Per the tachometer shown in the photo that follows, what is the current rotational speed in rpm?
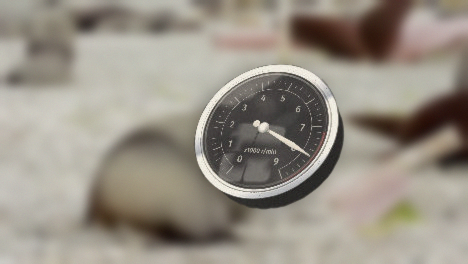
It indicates 8000 rpm
